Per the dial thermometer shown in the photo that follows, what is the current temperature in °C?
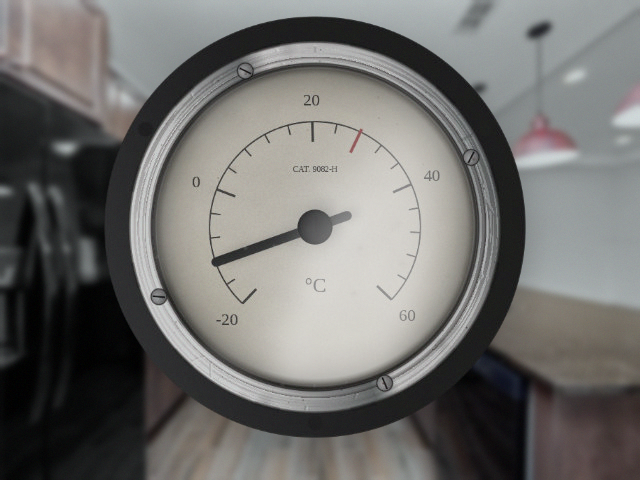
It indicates -12 °C
